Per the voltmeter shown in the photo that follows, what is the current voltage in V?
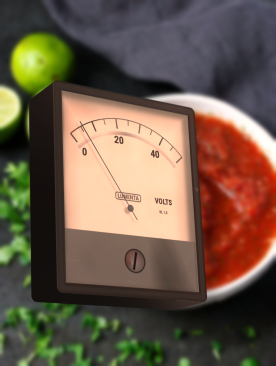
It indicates 5 V
